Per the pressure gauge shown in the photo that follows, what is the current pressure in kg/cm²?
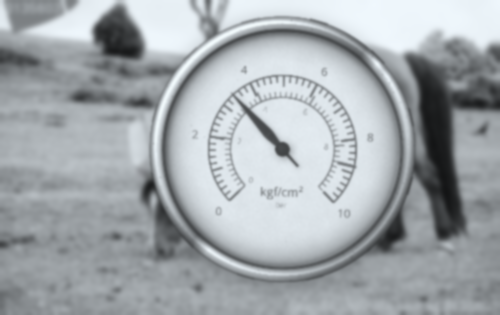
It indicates 3.4 kg/cm²
